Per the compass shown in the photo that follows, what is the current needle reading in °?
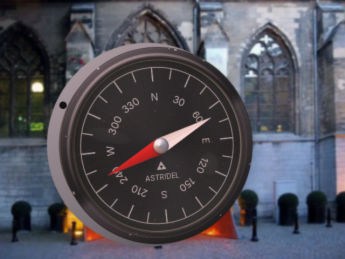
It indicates 247.5 °
